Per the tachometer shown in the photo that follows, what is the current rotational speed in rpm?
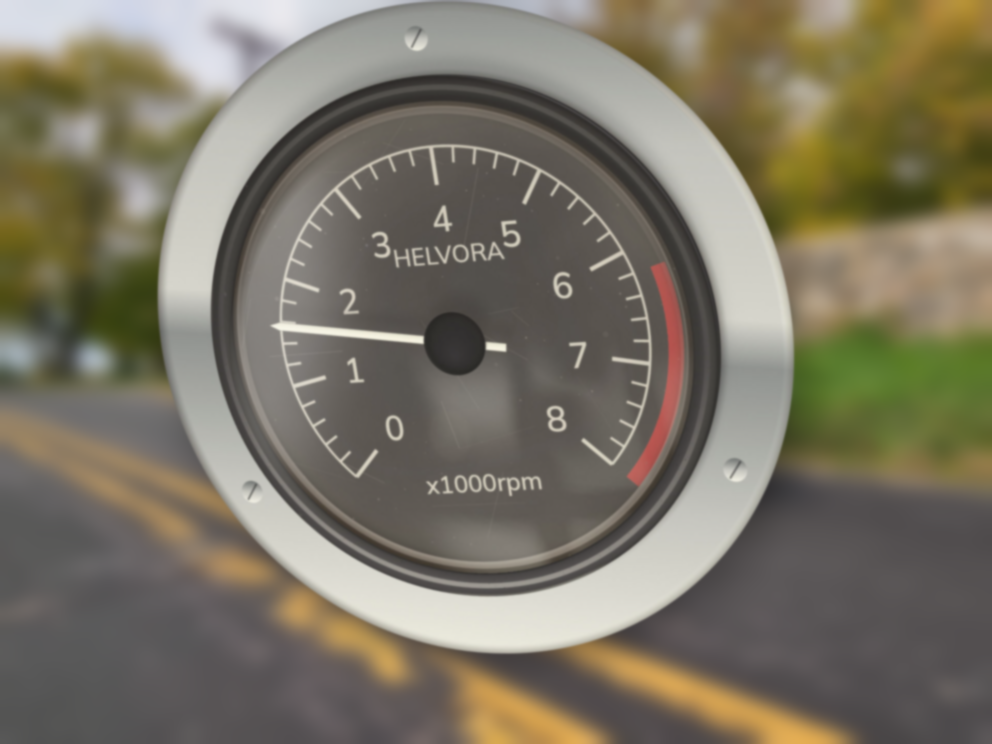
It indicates 1600 rpm
